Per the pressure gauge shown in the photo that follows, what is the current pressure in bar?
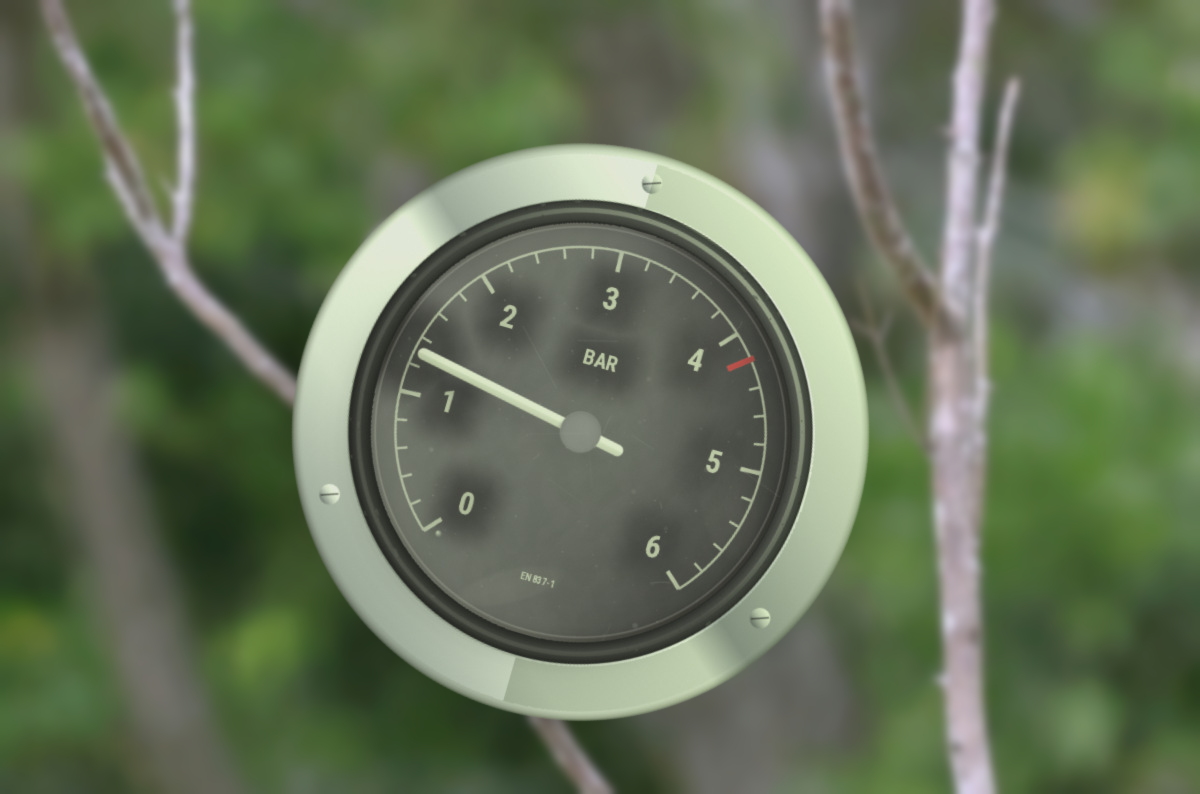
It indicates 1.3 bar
